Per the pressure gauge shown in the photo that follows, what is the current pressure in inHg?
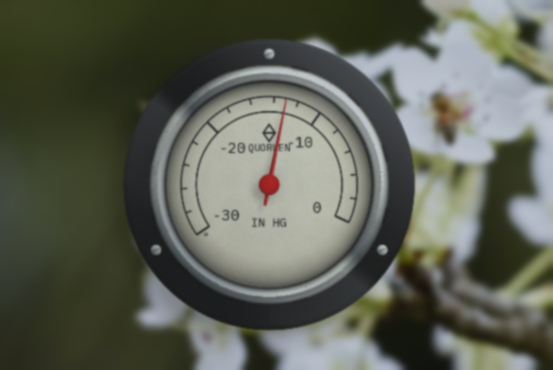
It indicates -13 inHg
